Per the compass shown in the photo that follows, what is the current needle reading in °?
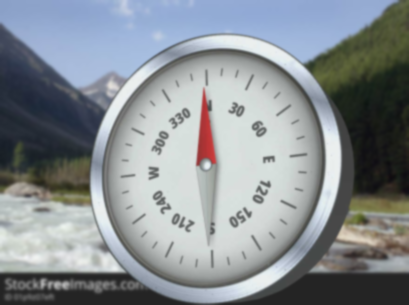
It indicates 0 °
